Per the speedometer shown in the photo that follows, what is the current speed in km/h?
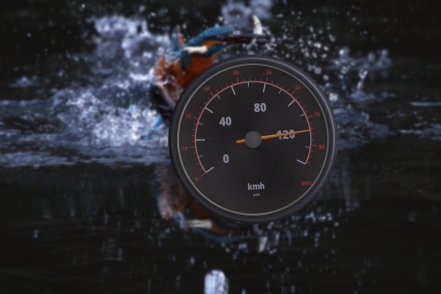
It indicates 120 km/h
